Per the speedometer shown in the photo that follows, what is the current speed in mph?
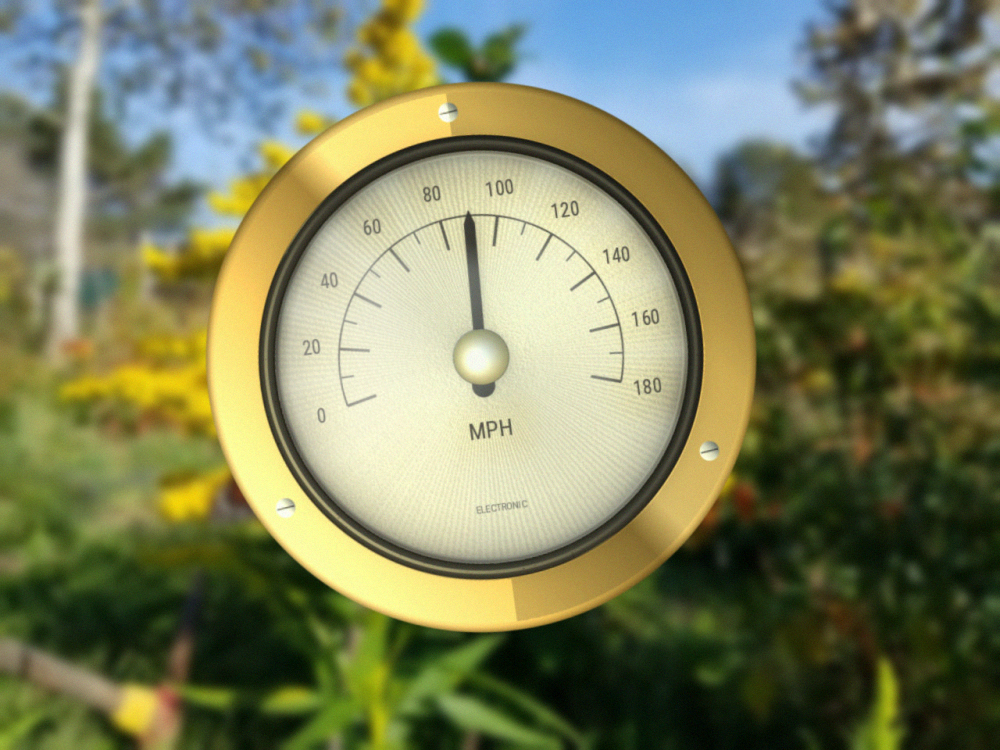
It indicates 90 mph
